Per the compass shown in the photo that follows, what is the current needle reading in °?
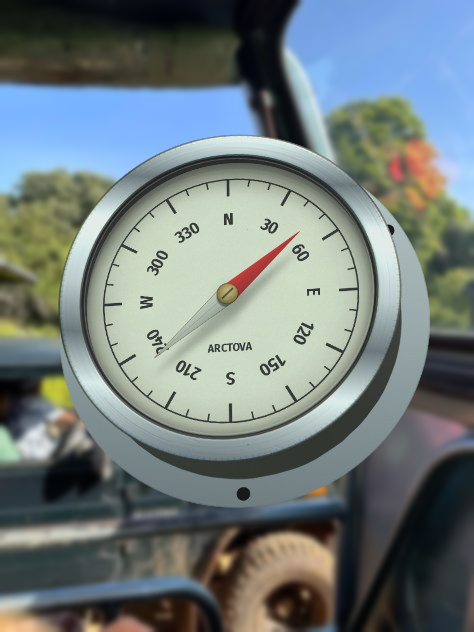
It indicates 50 °
